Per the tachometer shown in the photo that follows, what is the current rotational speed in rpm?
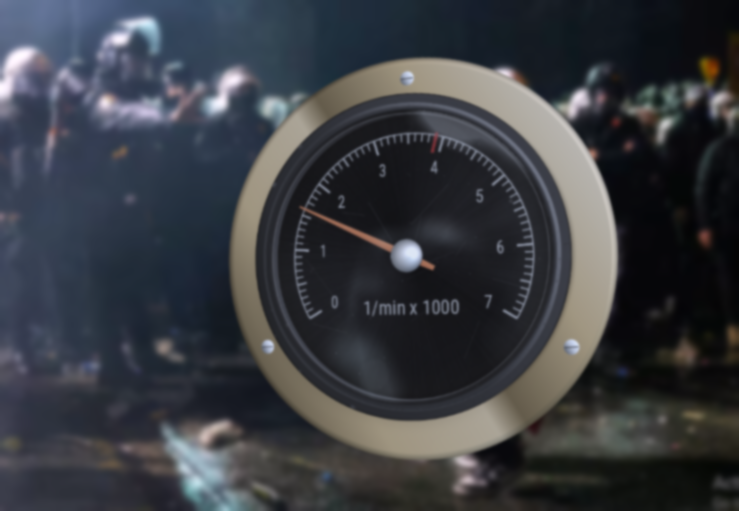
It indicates 1600 rpm
